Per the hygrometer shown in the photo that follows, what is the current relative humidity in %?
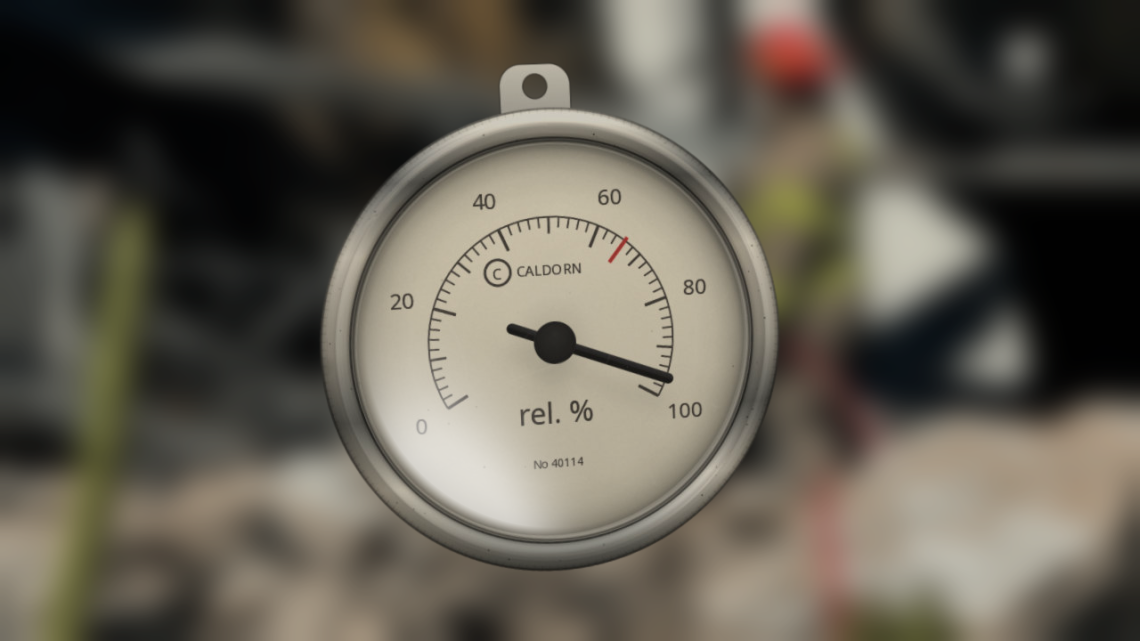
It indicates 96 %
